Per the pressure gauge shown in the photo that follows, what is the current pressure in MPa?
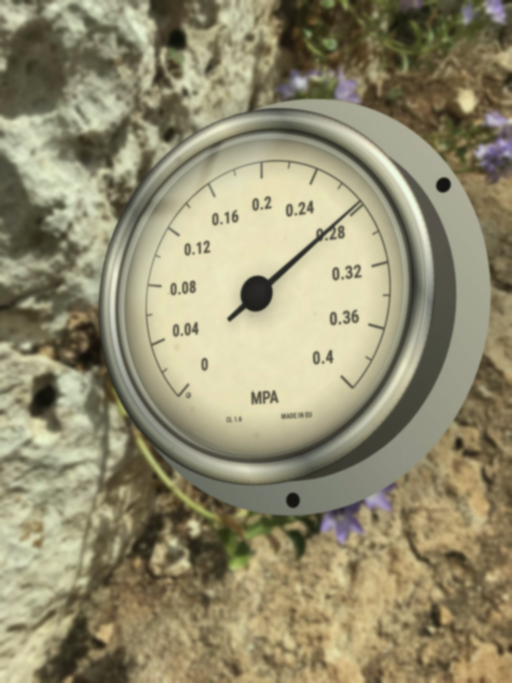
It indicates 0.28 MPa
